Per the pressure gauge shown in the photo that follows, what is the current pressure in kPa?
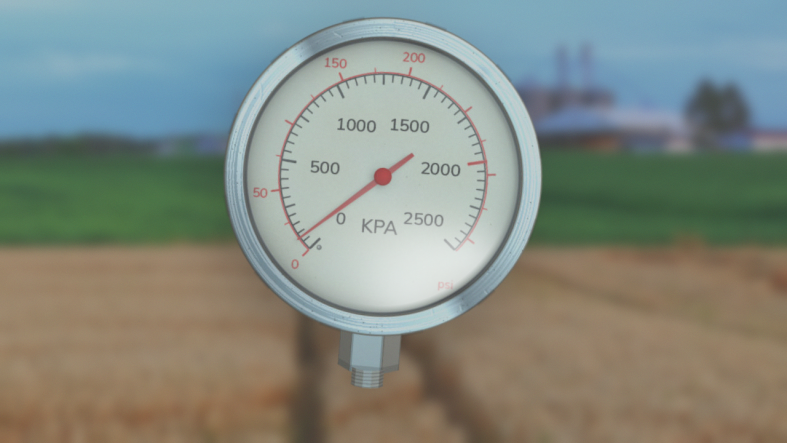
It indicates 75 kPa
